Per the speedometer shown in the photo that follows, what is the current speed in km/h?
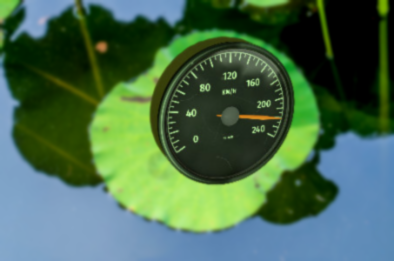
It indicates 220 km/h
